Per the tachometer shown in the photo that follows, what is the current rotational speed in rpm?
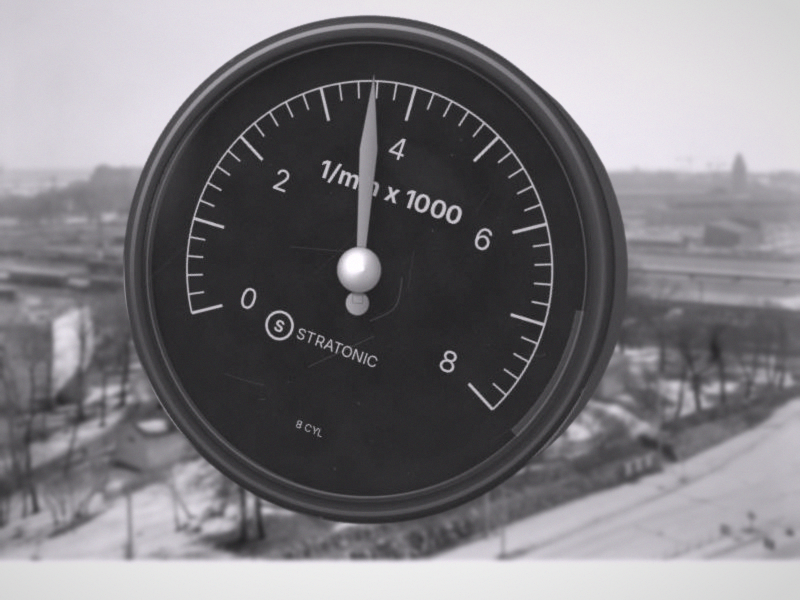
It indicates 3600 rpm
